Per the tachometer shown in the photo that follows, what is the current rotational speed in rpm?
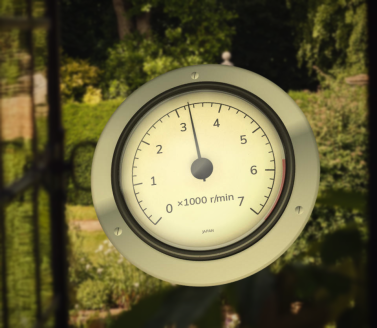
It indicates 3300 rpm
